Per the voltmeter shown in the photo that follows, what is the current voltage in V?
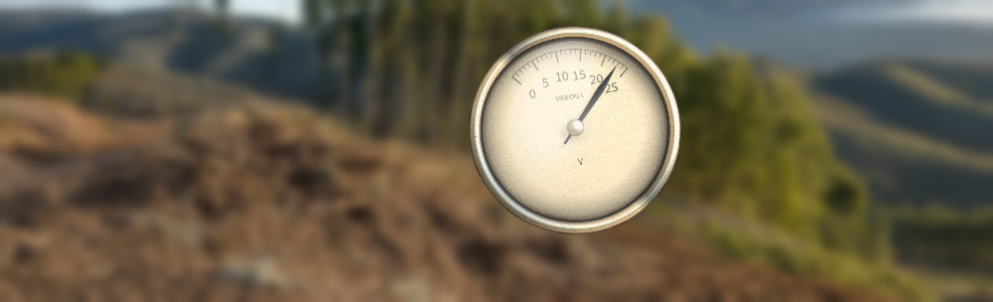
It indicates 23 V
